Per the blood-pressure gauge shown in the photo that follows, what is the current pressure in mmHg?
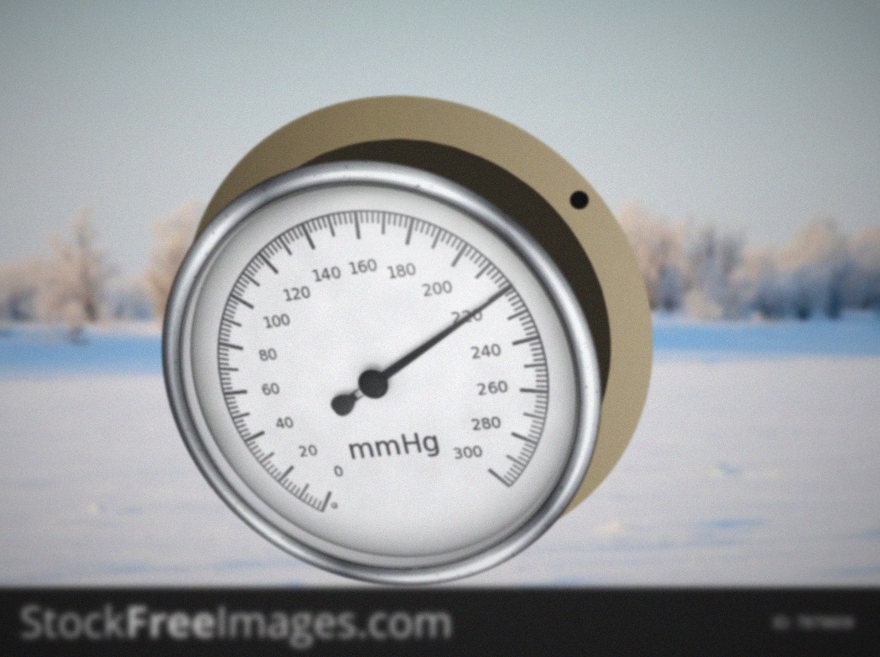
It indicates 220 mmHg
